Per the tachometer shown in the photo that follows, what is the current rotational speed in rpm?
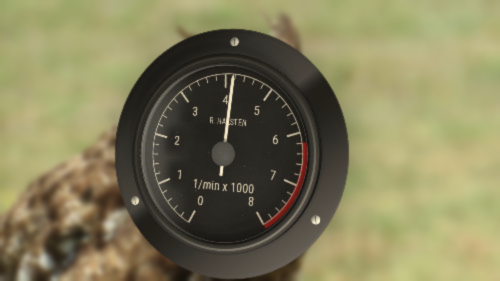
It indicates 4200 rpm
